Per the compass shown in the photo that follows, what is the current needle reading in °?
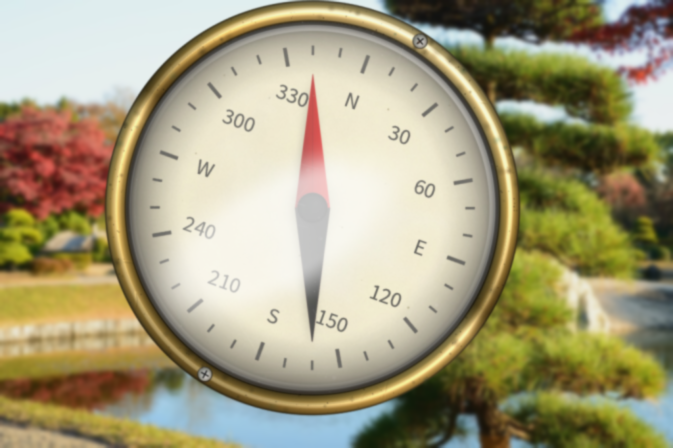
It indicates 340 °
